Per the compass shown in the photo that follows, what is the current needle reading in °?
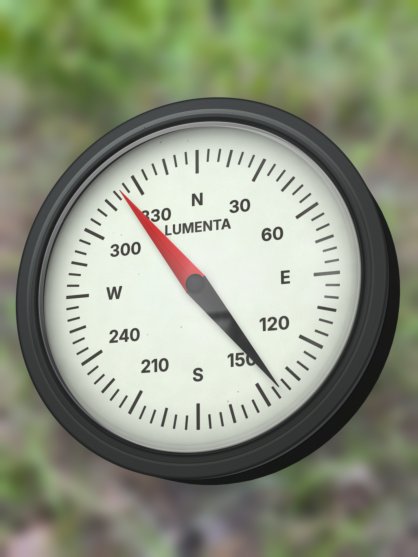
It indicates 322.5 °
